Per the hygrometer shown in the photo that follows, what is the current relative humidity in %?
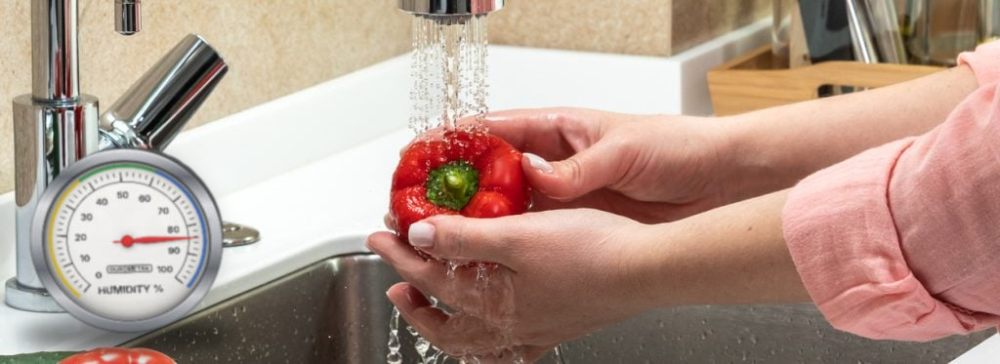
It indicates 84 %
